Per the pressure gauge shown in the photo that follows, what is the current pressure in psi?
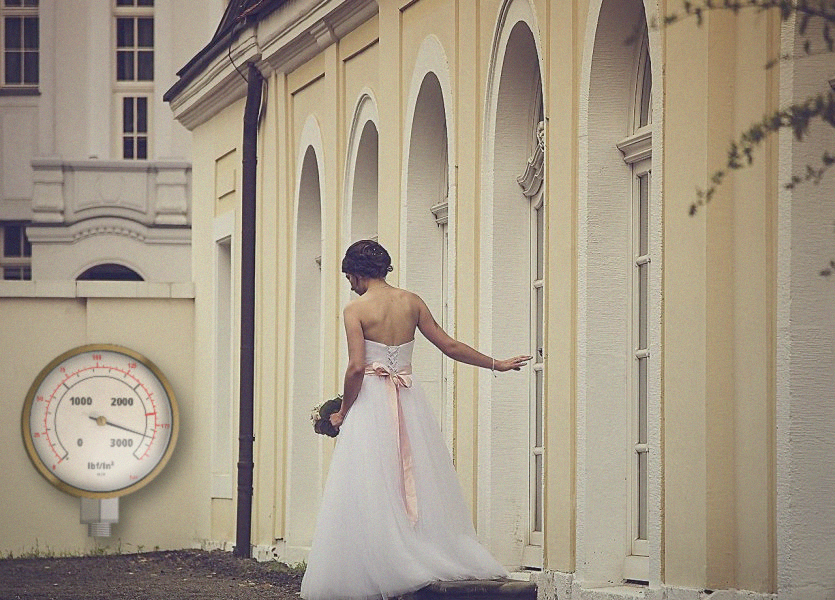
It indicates 2700 psi
